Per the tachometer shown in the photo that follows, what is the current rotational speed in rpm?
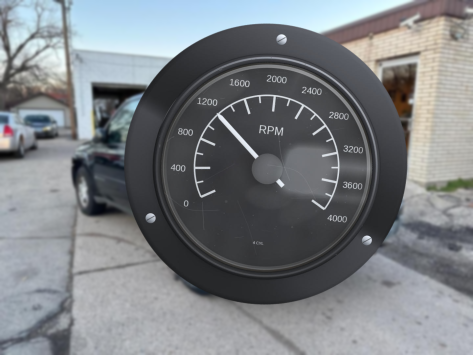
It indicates 1200 rpm
